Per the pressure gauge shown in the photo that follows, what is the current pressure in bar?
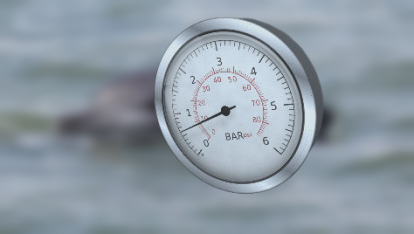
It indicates 0.6 bar
